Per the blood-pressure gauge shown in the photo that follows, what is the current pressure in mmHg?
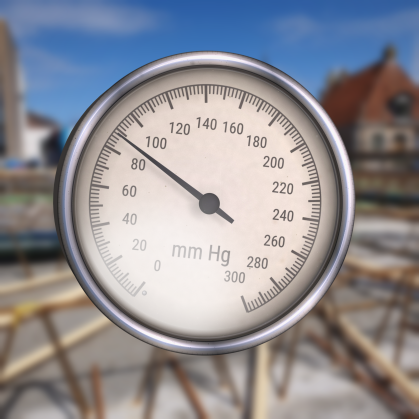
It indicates 88 mmHg
